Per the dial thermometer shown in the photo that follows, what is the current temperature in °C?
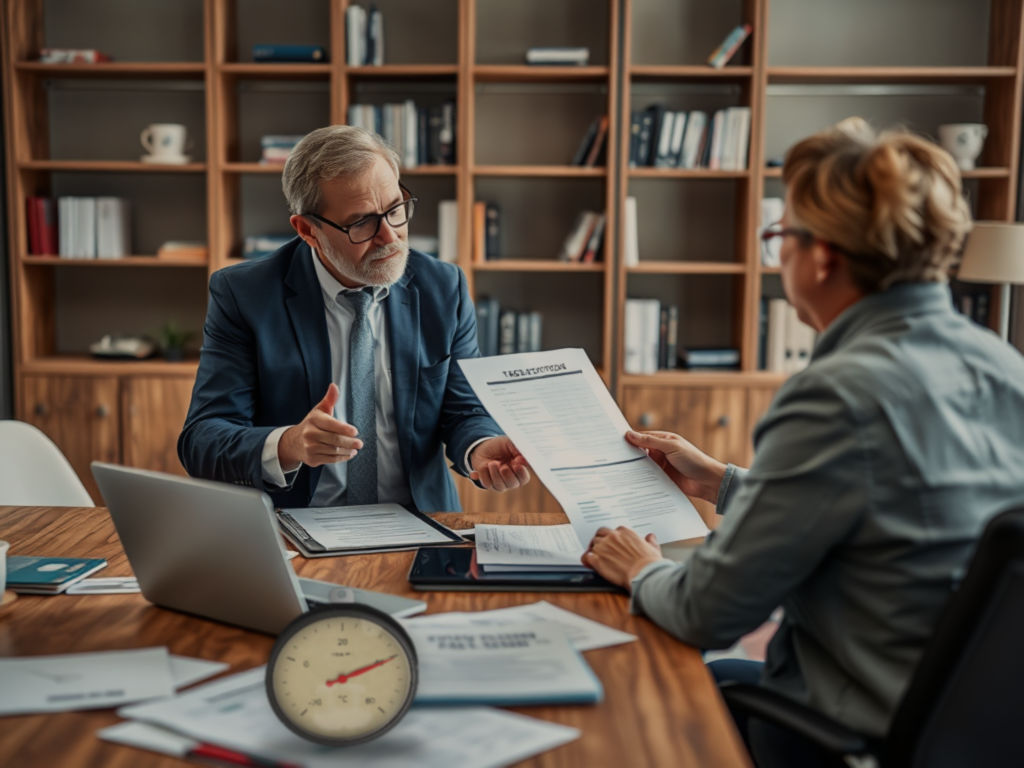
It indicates 40 °C
